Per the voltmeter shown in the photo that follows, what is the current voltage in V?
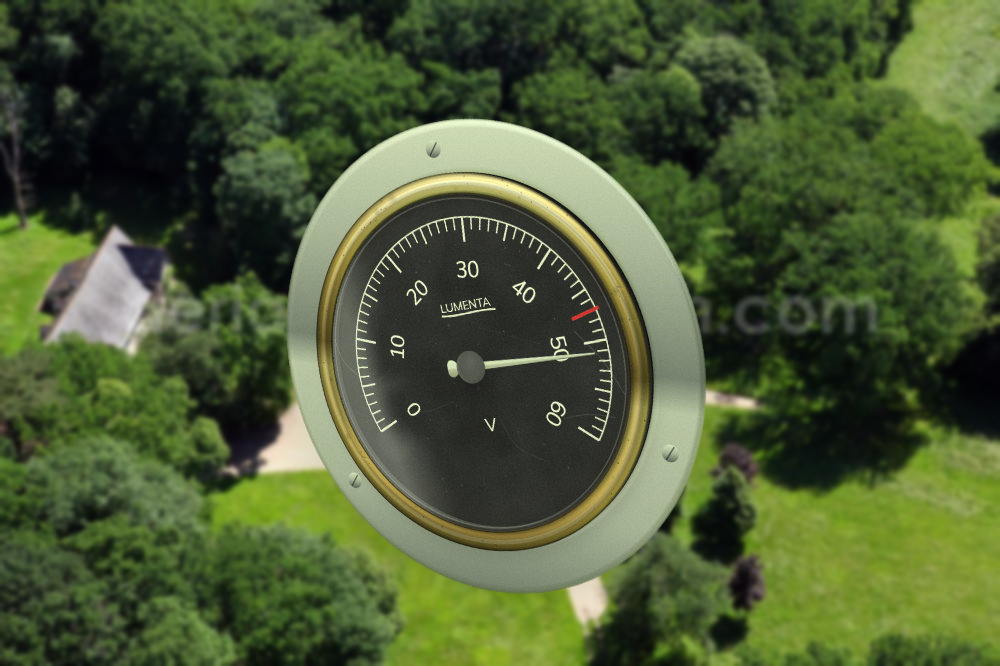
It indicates 51 V
